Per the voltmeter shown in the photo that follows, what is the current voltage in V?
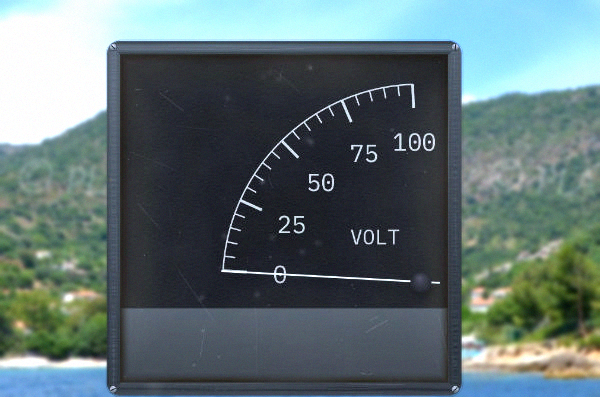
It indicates 0 V
